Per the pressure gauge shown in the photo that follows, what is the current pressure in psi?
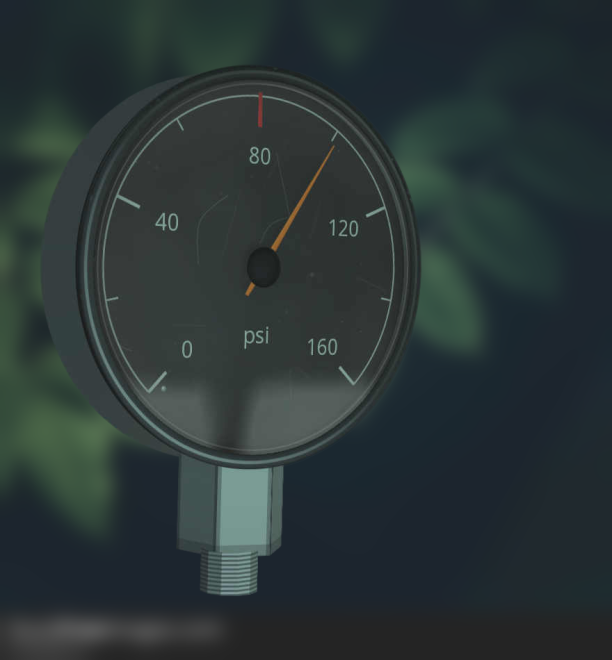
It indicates 100 psi
